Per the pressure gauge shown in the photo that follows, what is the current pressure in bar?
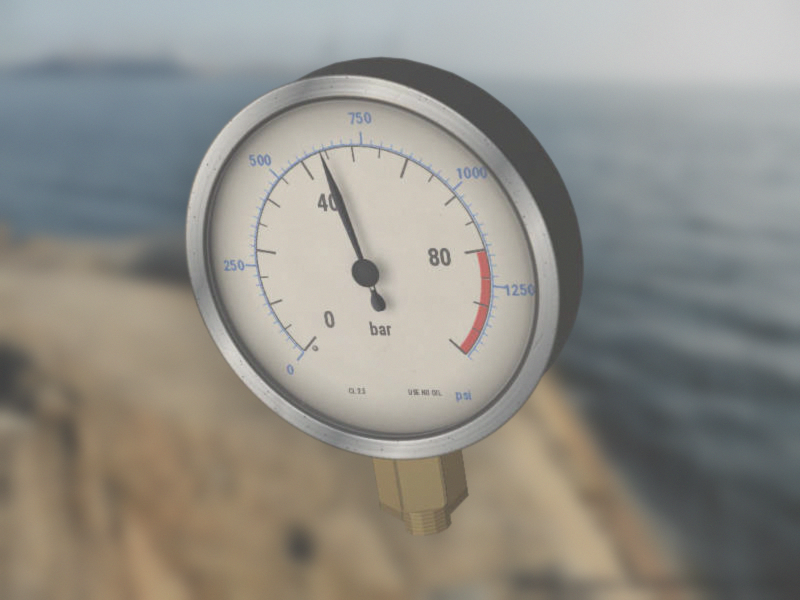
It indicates 45 bar
